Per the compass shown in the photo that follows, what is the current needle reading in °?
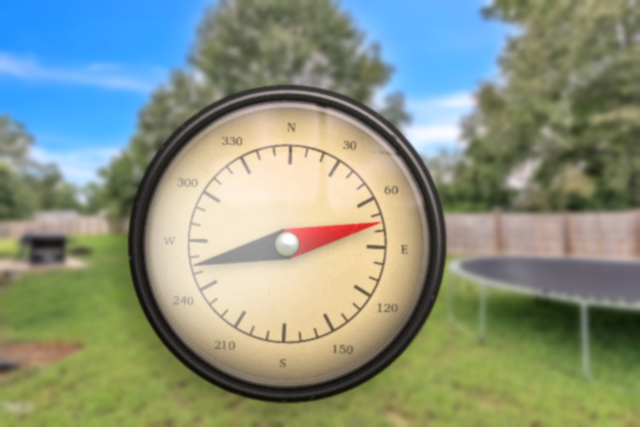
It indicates 75 °
